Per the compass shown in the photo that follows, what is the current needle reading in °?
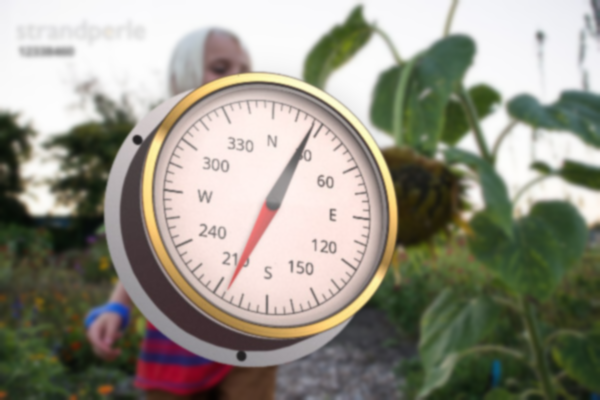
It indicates 205 °
